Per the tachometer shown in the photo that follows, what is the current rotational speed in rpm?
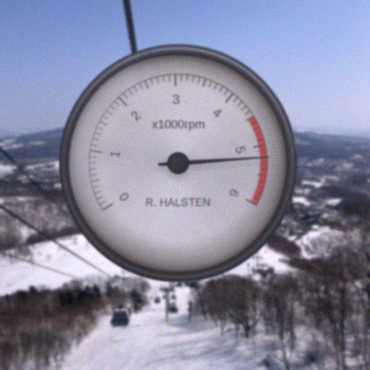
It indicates 5200 rpm
